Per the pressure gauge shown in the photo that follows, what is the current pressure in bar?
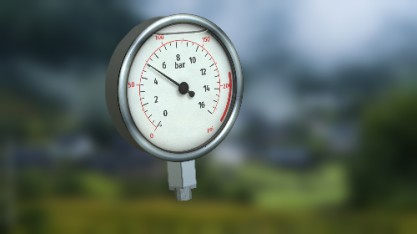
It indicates 5 bar
